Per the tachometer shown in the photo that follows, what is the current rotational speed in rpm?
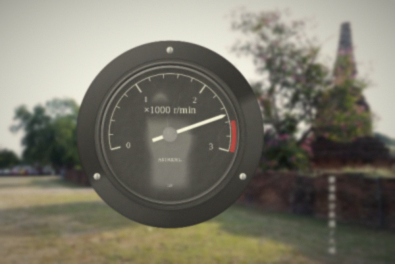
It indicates 2500 rpm
